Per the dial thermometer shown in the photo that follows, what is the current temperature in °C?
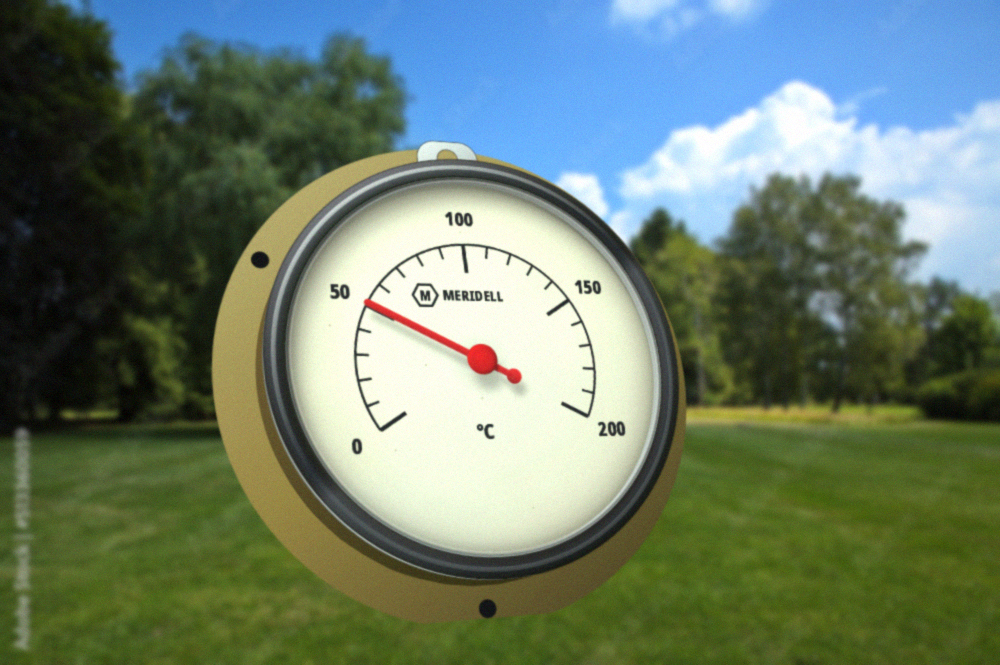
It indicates 50 °C
